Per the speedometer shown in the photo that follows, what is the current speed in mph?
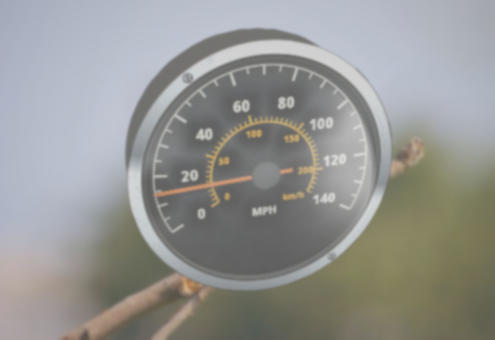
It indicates 15 mph
